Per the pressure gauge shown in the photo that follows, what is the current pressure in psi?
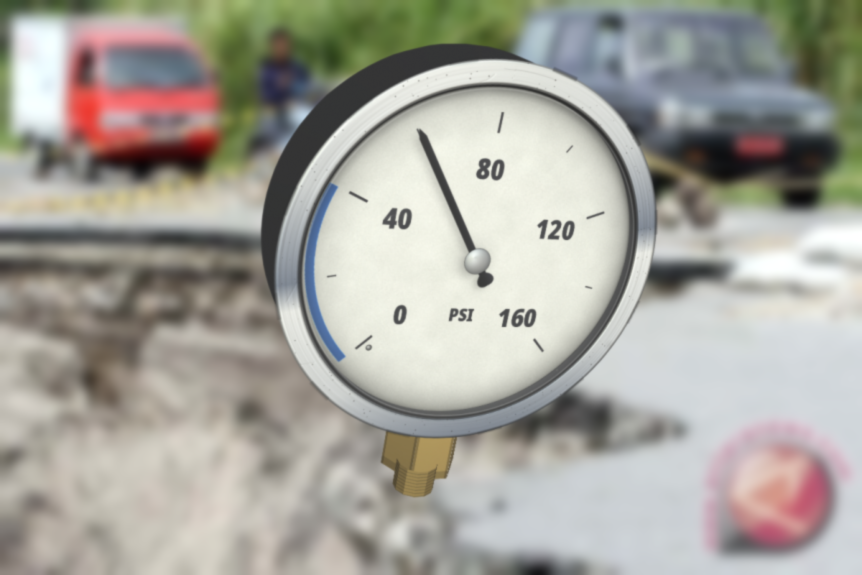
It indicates 60 psi
